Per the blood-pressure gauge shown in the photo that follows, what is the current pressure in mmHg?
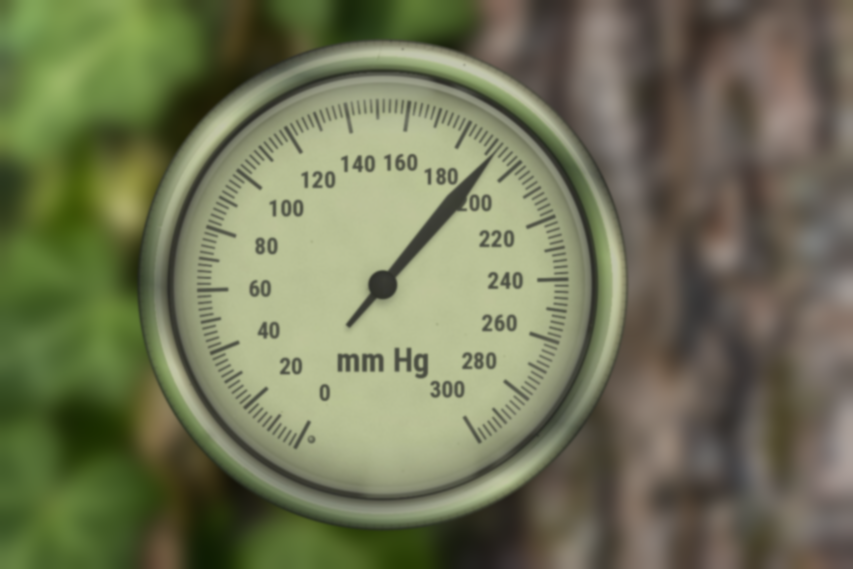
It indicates 192 mmHg
